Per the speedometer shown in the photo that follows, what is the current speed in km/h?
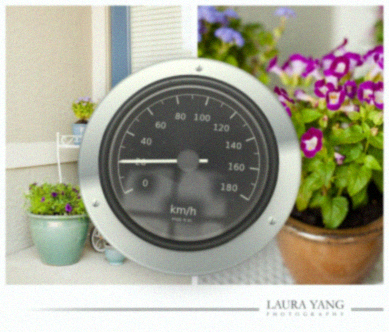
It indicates 20 km/h
